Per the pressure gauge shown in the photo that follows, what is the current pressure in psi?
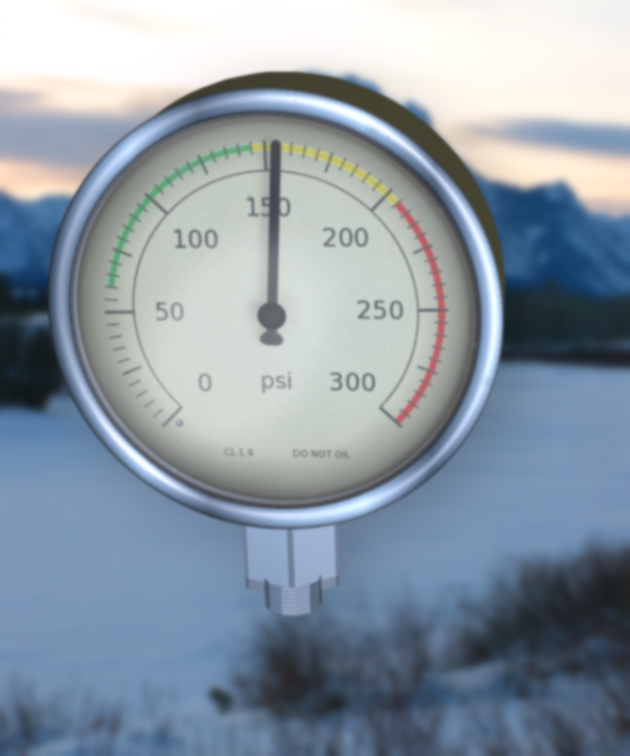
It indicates 155 psi
